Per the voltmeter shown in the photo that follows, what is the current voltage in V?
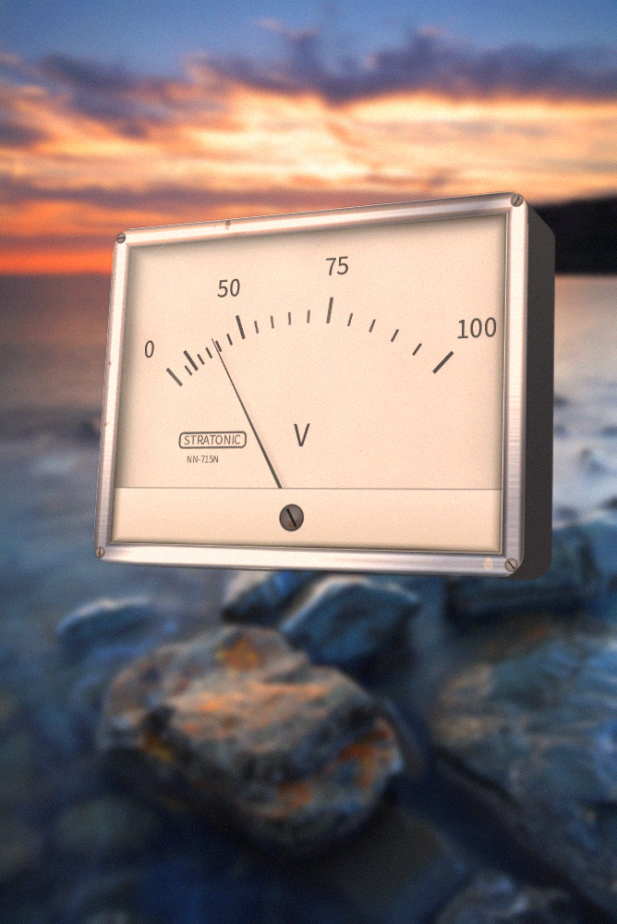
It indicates 40 V
